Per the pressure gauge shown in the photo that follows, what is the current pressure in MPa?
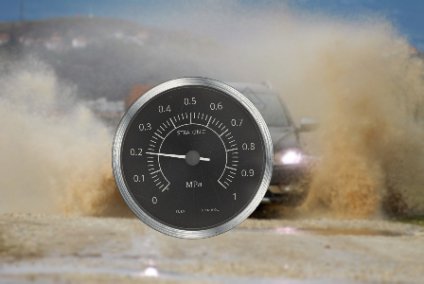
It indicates 0.2 MPa
